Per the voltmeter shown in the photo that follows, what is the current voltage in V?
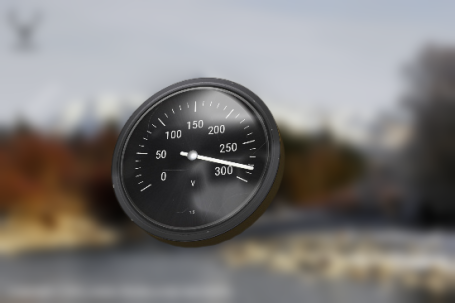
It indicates 285 V
